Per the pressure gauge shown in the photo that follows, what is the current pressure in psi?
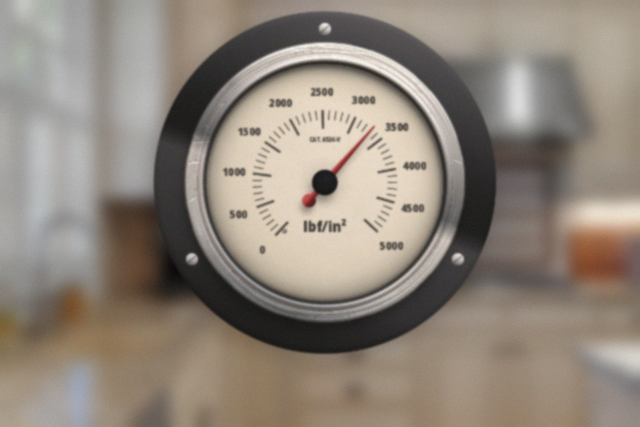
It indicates 3300 psi
